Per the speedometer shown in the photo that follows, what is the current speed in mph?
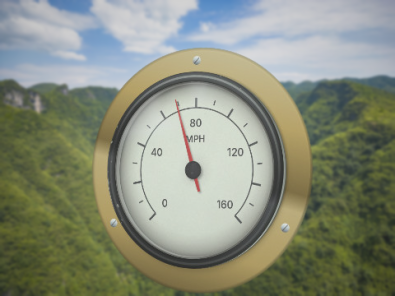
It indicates 70 mph
